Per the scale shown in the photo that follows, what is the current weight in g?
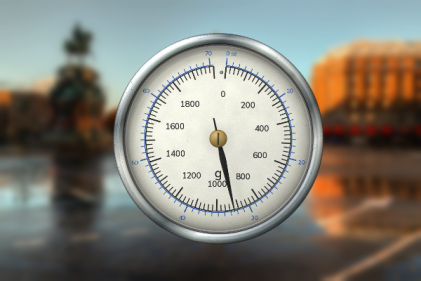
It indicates 920 g
